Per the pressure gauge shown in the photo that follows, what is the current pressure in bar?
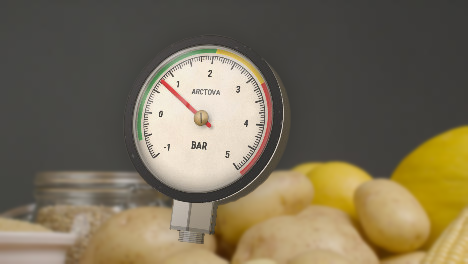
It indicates 0.75 bar
